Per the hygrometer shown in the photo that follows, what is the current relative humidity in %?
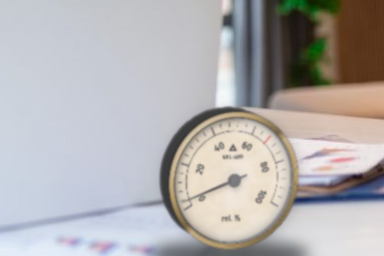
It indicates 4 %
